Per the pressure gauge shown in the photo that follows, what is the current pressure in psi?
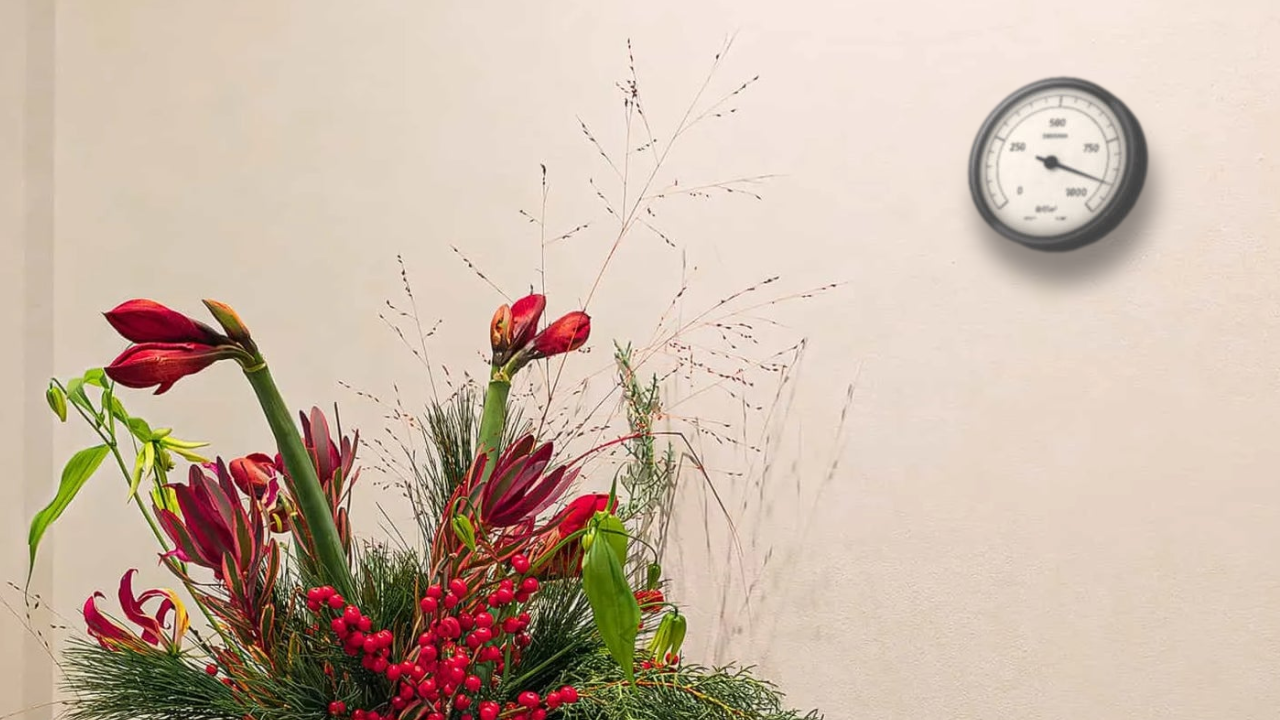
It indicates 900 psi
